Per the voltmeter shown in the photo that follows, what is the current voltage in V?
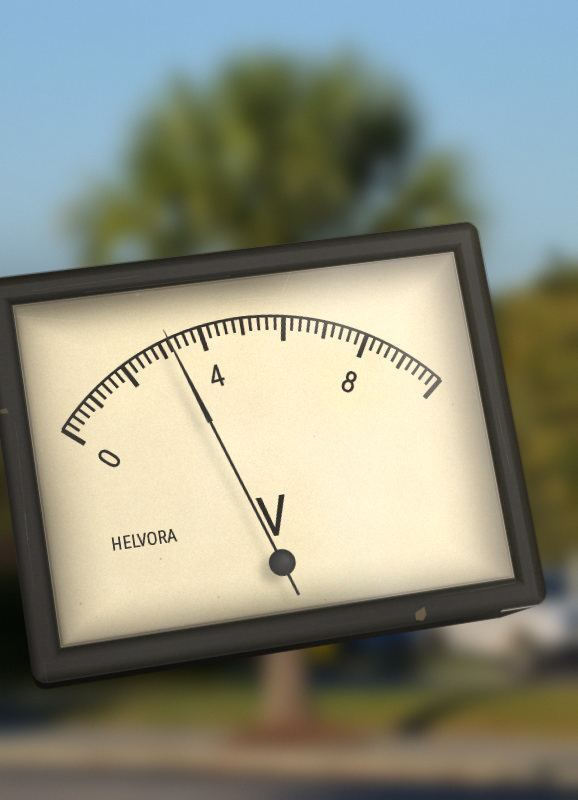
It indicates 3.2 V
